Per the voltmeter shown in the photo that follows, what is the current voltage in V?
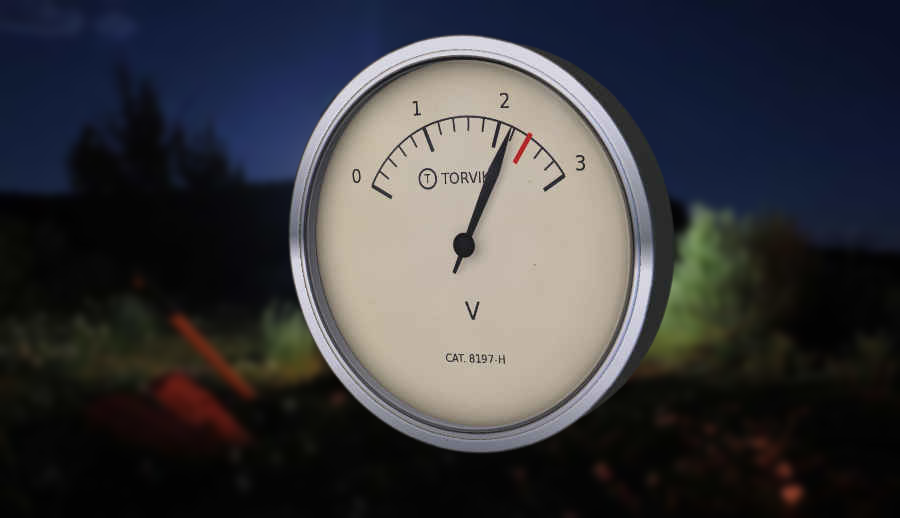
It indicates 2.2 V
